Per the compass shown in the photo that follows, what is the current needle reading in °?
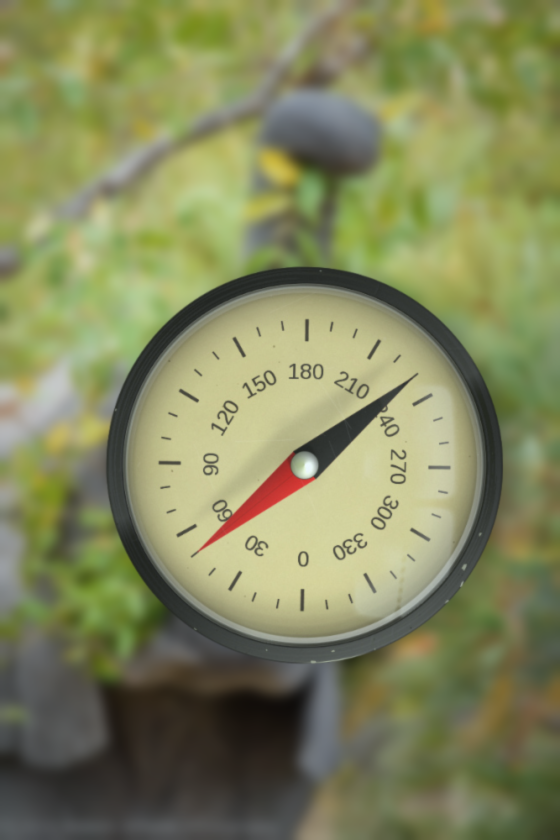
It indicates 50 °
